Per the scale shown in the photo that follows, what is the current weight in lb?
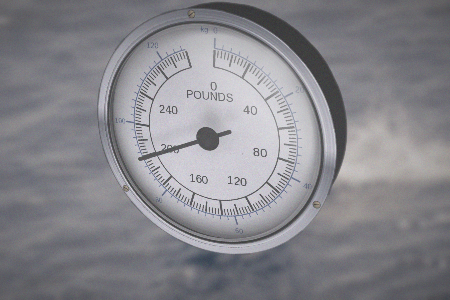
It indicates 200 lb
